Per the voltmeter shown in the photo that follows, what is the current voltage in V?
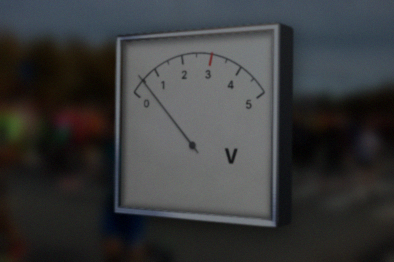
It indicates 0.5 V
